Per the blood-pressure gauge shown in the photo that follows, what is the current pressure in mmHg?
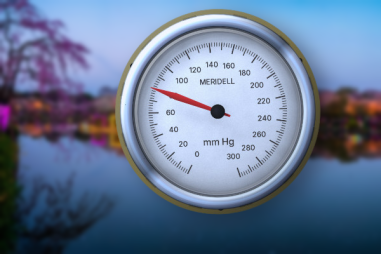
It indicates 80 mmHg
